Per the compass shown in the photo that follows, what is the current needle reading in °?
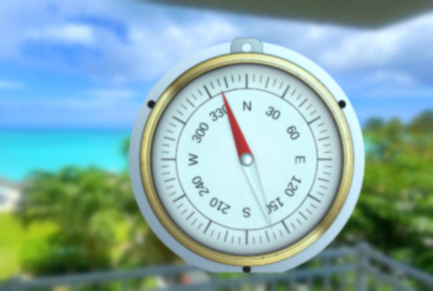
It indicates 340 °
